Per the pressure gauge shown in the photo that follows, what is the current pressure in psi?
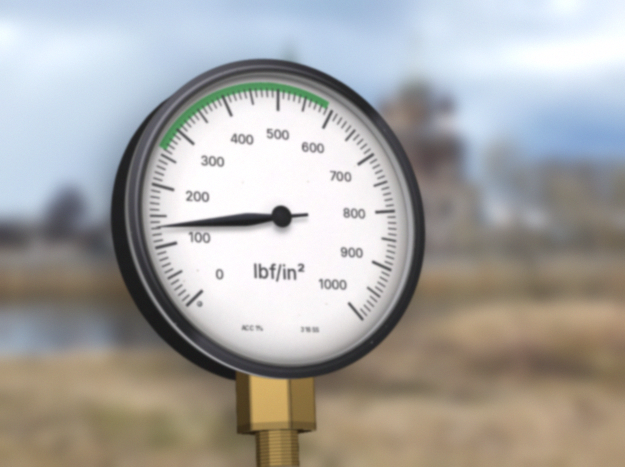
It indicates 130 psi
